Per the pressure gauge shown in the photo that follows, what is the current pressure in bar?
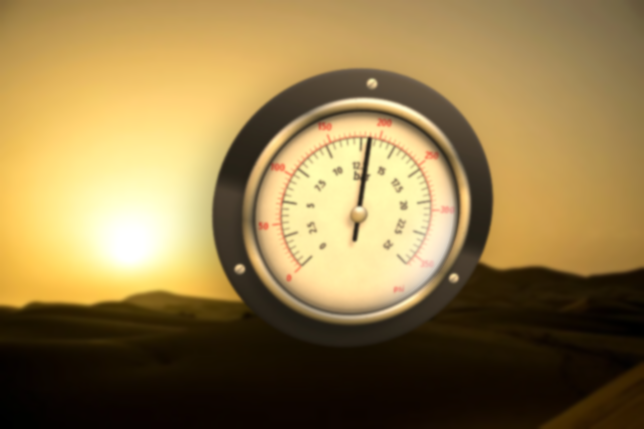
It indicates 13 bar
